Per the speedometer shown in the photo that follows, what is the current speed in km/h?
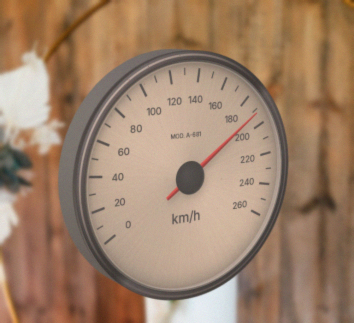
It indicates 190 km/h
